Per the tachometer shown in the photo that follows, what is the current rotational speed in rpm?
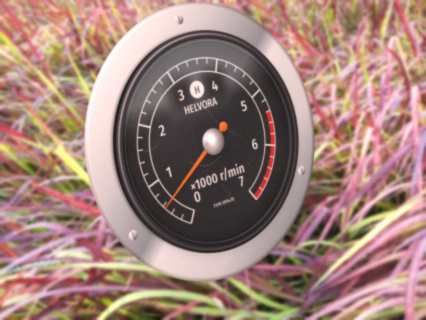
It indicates 600 rpm
